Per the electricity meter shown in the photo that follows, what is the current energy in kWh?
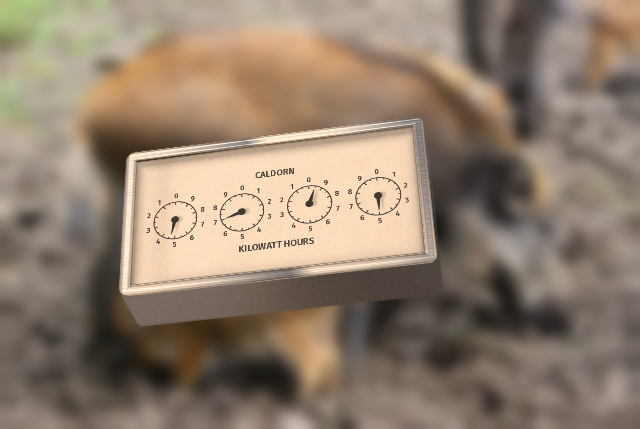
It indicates 4695 kWh
